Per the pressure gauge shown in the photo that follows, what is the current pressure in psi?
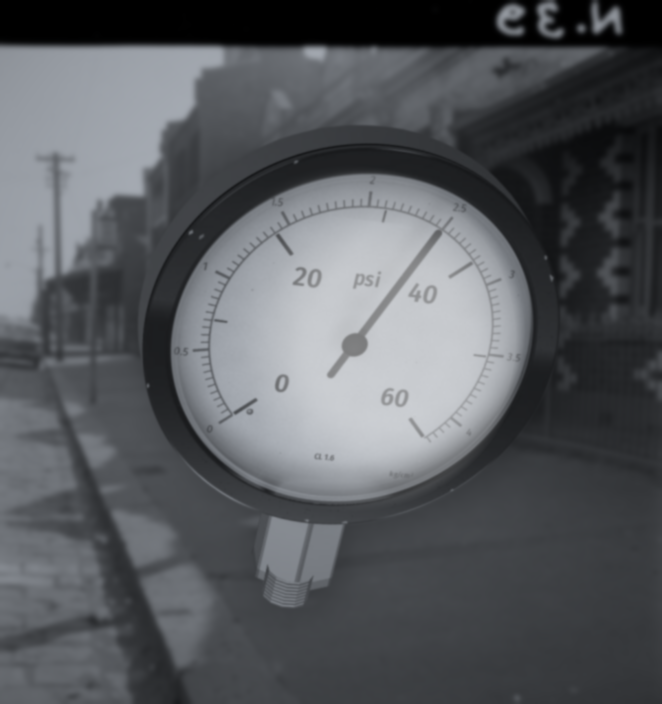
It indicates 35 psi
